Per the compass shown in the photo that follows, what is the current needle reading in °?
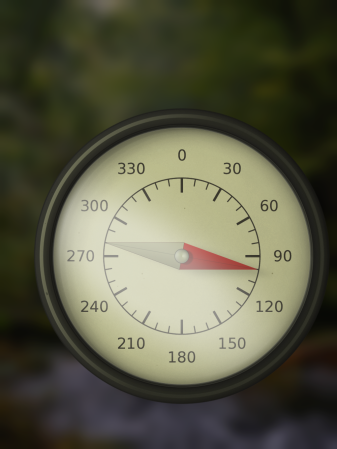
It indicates 100 °
